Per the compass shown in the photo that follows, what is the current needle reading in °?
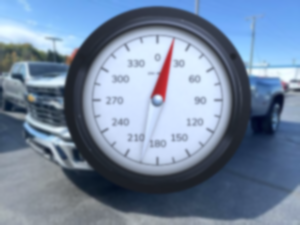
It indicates 15 °
